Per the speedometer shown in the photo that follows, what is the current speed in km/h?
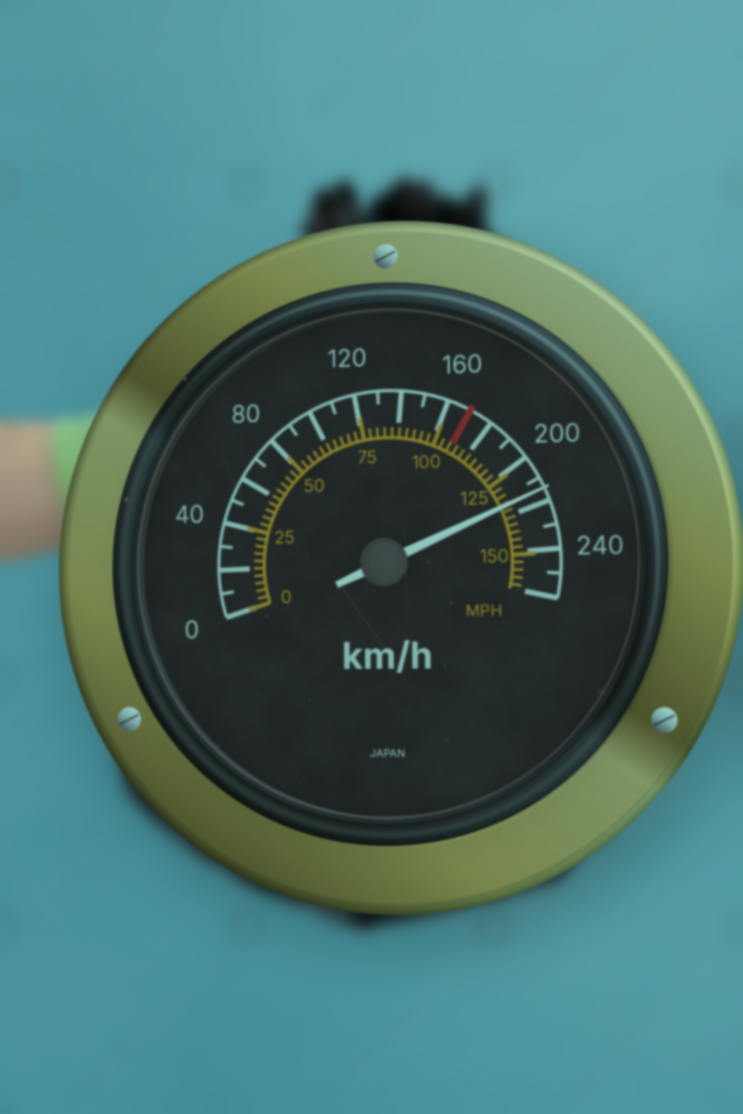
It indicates 215 km/h
